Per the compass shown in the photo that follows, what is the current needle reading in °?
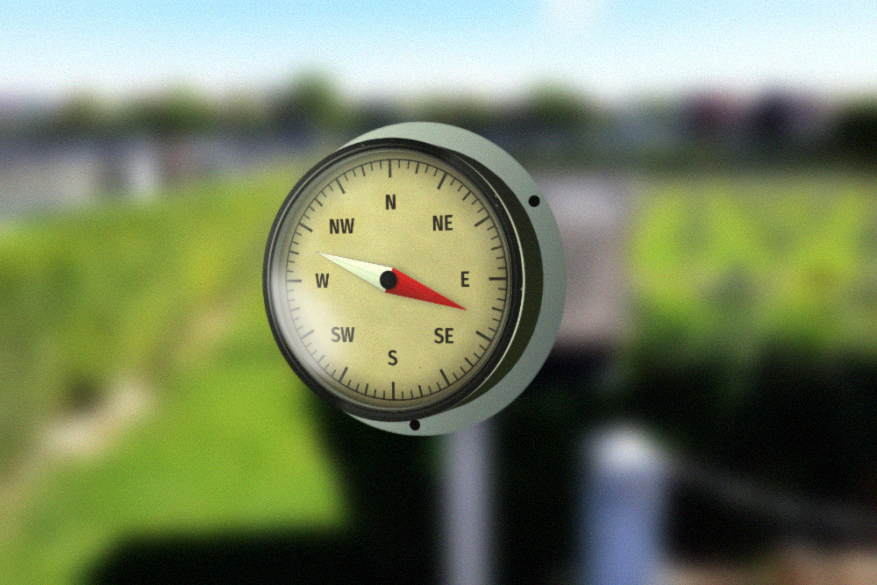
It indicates 110 °
